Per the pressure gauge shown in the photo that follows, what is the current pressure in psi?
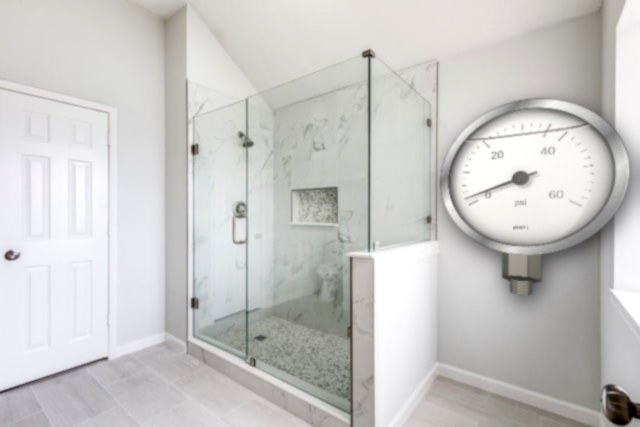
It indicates 2 psi
